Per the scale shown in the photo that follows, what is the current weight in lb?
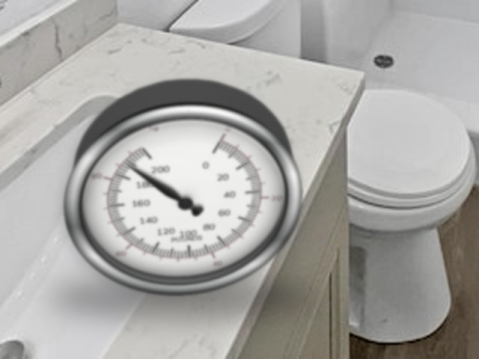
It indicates 190 lb
